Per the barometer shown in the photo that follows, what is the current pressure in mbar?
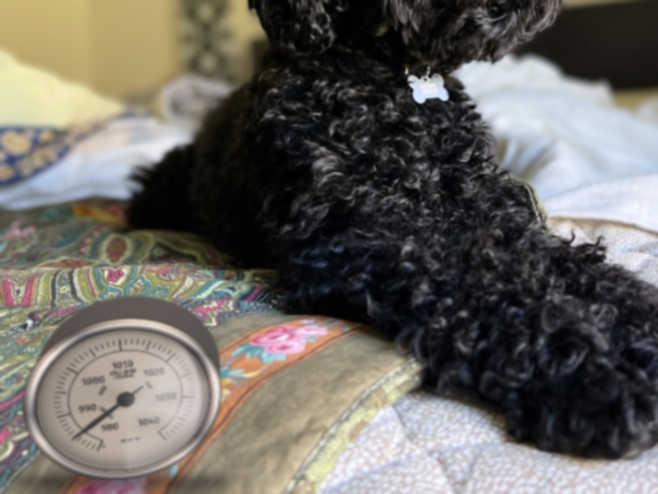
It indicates 985 mbar
